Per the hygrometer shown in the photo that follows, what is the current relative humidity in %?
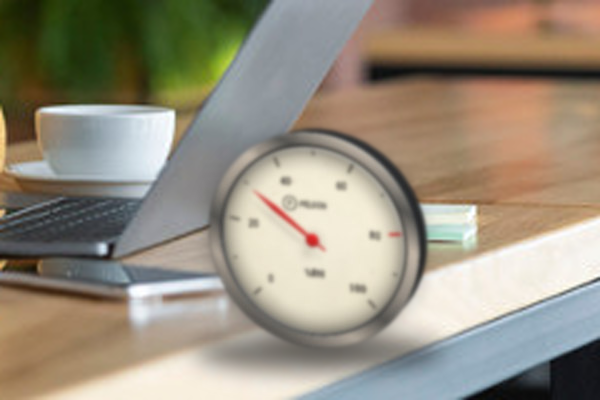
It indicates 30 %
